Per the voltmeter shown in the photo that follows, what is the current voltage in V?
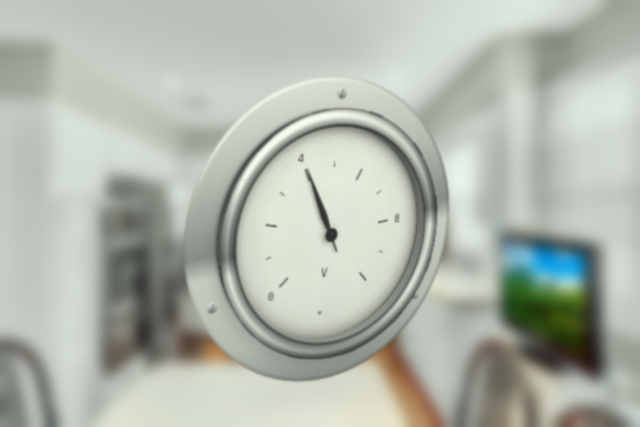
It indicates 4 V
